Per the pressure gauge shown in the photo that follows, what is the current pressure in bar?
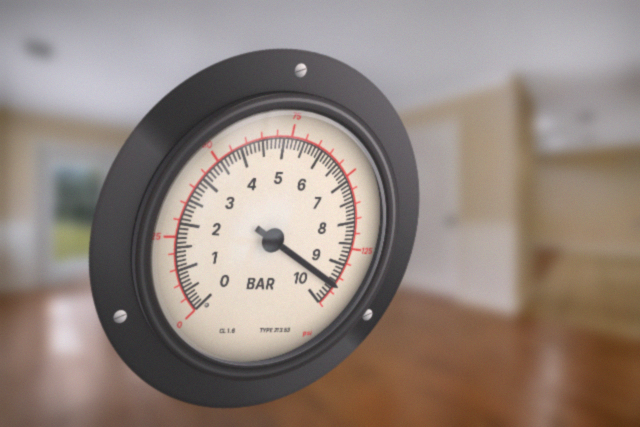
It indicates 9.5 bar
